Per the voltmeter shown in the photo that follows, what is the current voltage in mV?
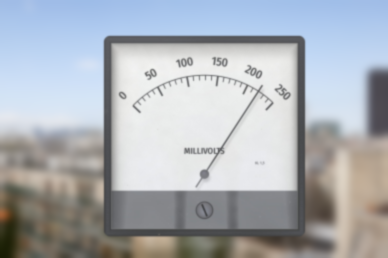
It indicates 220 mV
